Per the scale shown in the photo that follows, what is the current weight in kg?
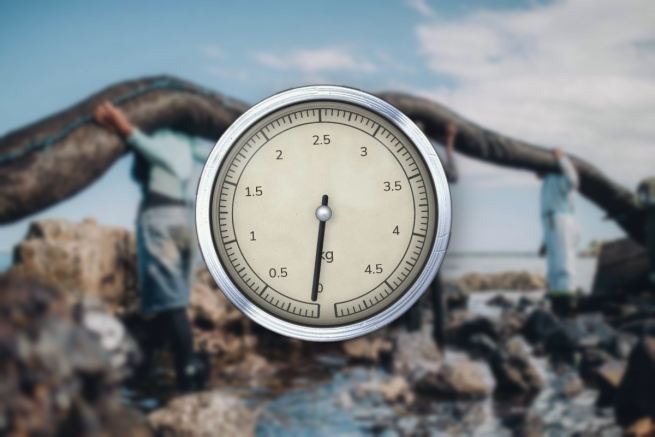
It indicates 0.05 kg
